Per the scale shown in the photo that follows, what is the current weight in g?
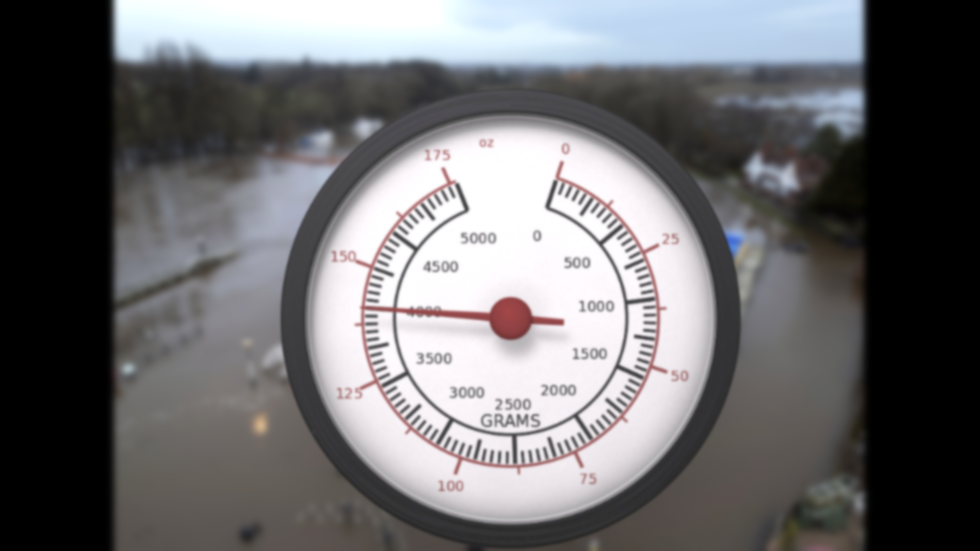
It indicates 4000 g
